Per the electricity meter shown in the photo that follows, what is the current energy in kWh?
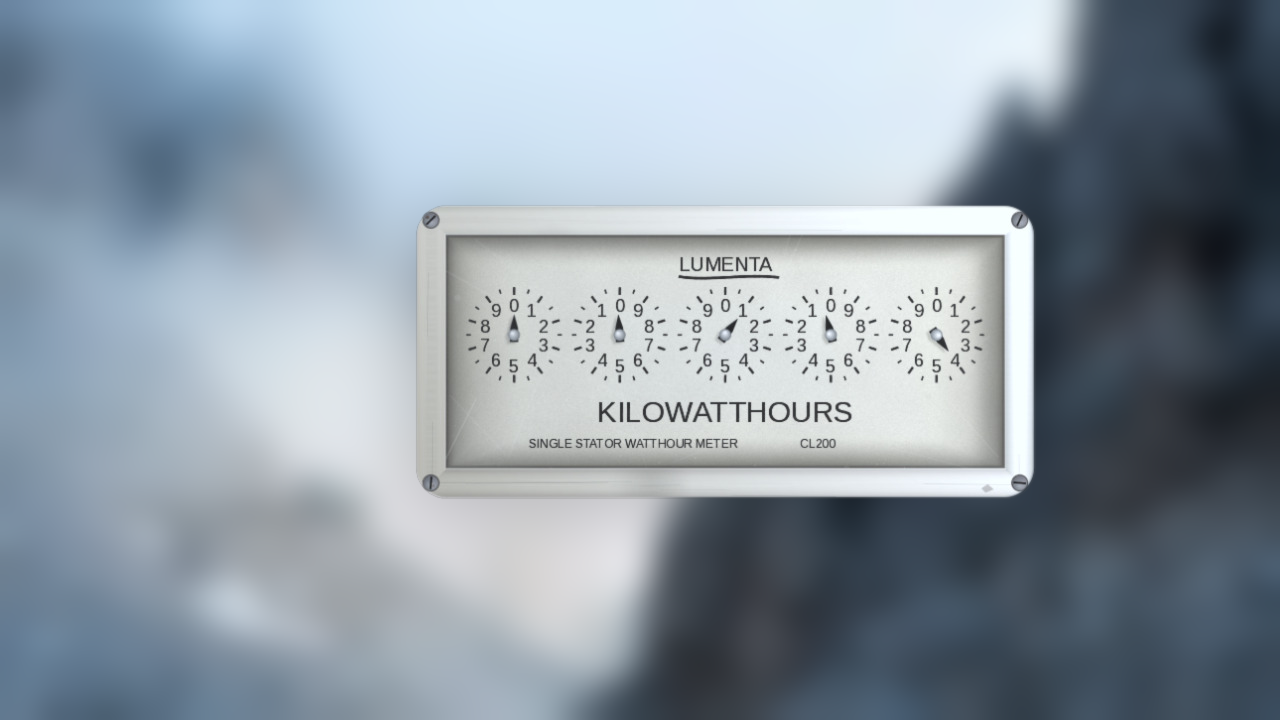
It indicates 104 kWh
